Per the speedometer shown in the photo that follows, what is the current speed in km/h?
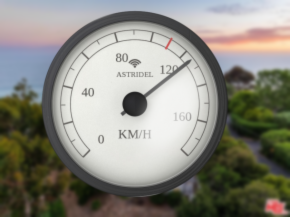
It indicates 125 km/h
